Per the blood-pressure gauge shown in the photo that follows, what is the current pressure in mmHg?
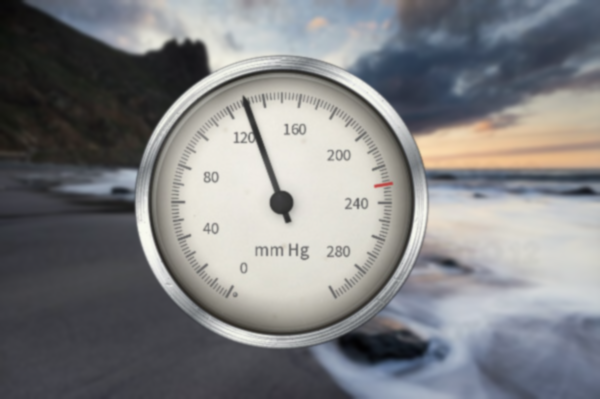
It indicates 130 mmHg
